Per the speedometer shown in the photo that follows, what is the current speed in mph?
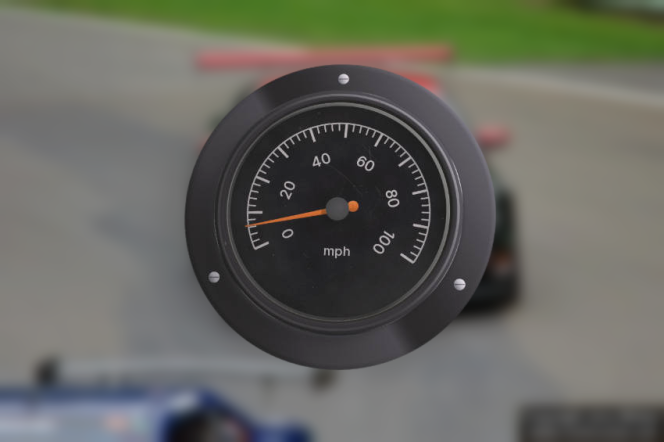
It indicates 6 mph
